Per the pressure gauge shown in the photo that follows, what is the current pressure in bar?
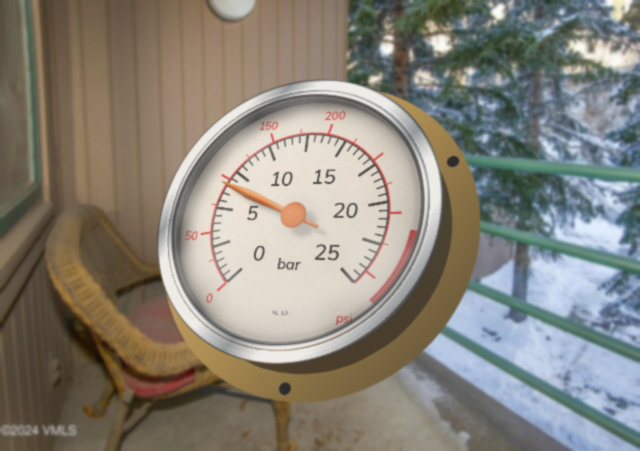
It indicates 6.5 bar
